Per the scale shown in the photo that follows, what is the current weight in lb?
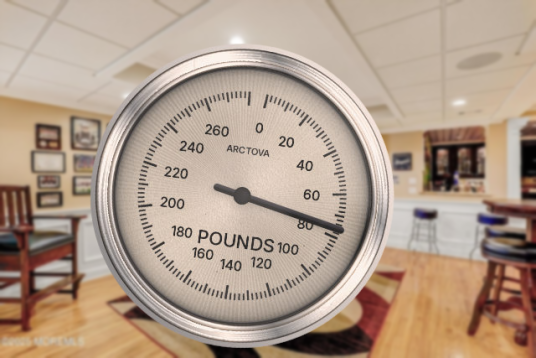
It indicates 76 lb
